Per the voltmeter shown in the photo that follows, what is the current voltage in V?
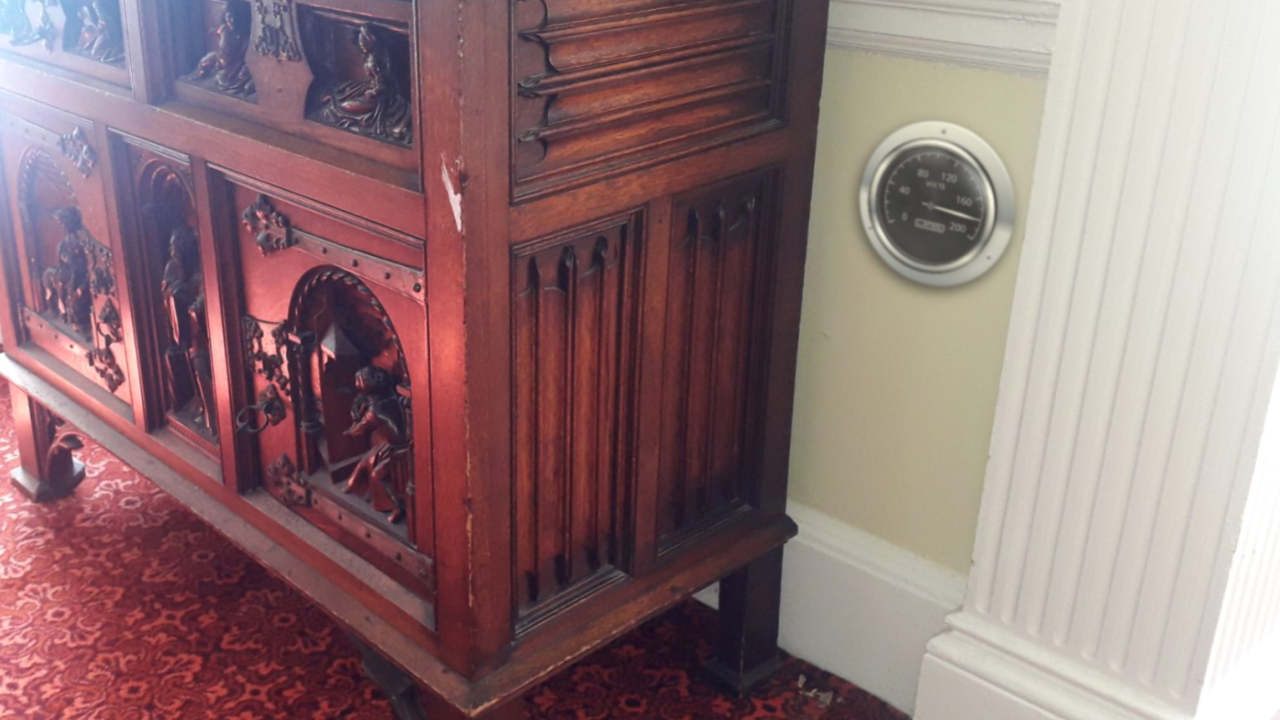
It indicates 180 V
